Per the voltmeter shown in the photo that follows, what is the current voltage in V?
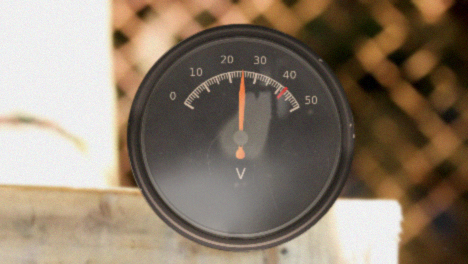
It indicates 25 V
